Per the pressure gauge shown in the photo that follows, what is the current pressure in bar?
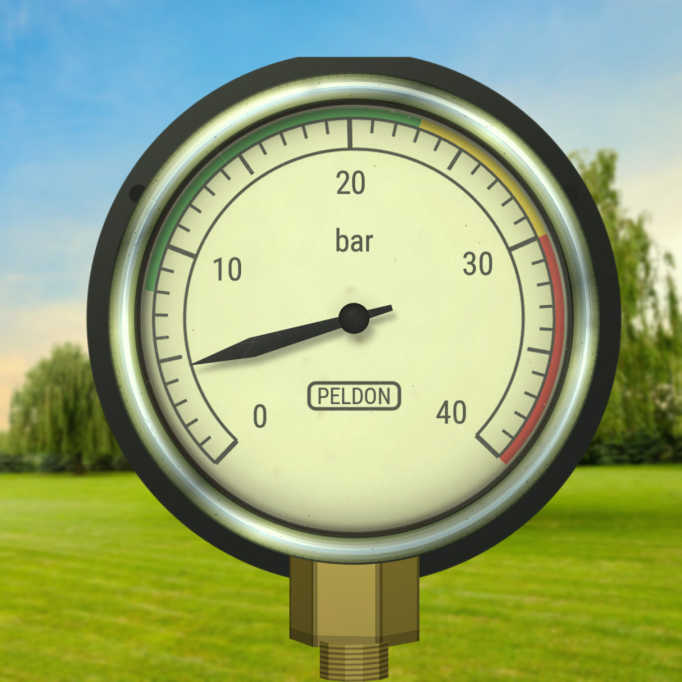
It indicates 4.5 bar
